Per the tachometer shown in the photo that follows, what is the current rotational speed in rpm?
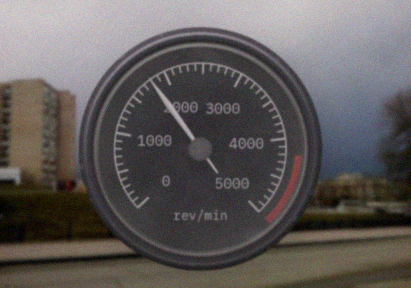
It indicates 1800 rpm
